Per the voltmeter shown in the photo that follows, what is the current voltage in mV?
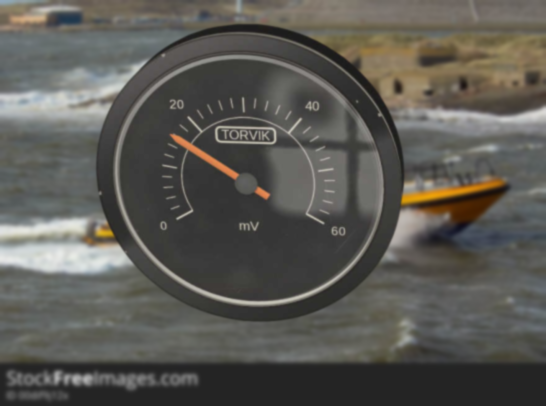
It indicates 16 mV
